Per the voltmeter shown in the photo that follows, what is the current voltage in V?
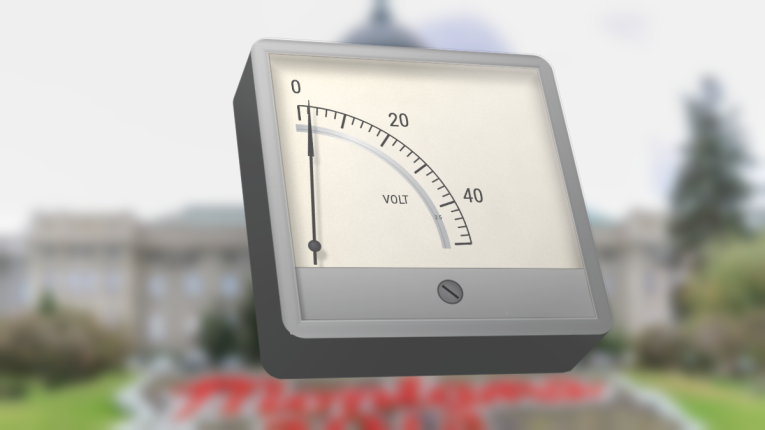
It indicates 2 V
